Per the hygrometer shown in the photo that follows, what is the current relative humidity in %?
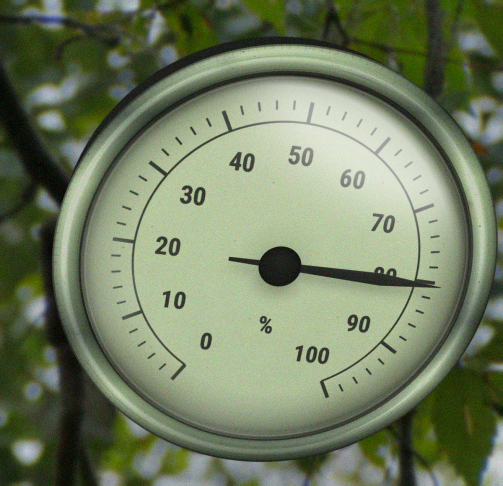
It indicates 80 %
